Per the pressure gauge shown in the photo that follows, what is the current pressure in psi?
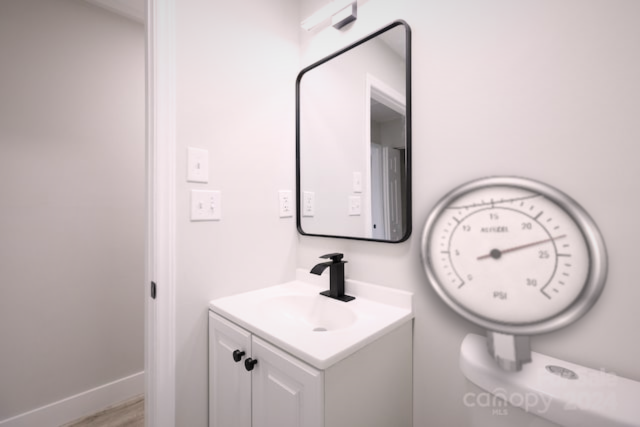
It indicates 23 psi
